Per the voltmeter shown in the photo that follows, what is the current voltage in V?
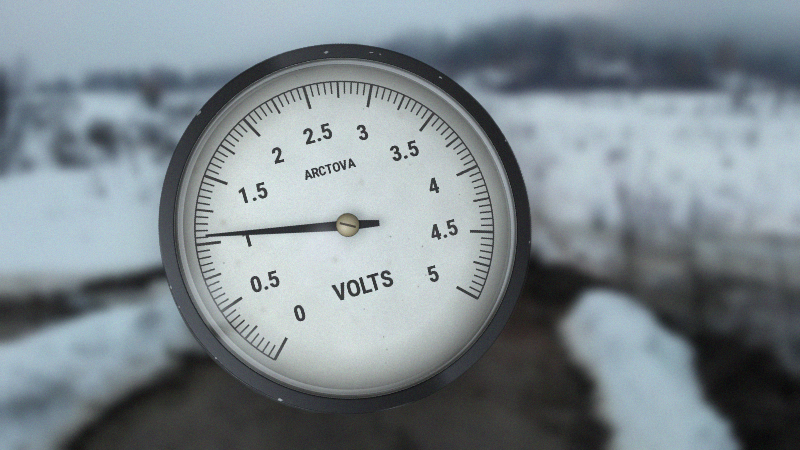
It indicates 1.05 V
